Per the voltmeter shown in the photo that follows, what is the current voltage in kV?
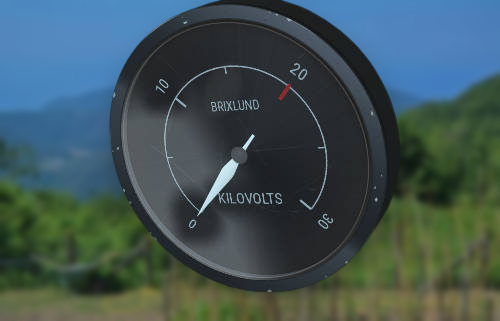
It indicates 0 kV
